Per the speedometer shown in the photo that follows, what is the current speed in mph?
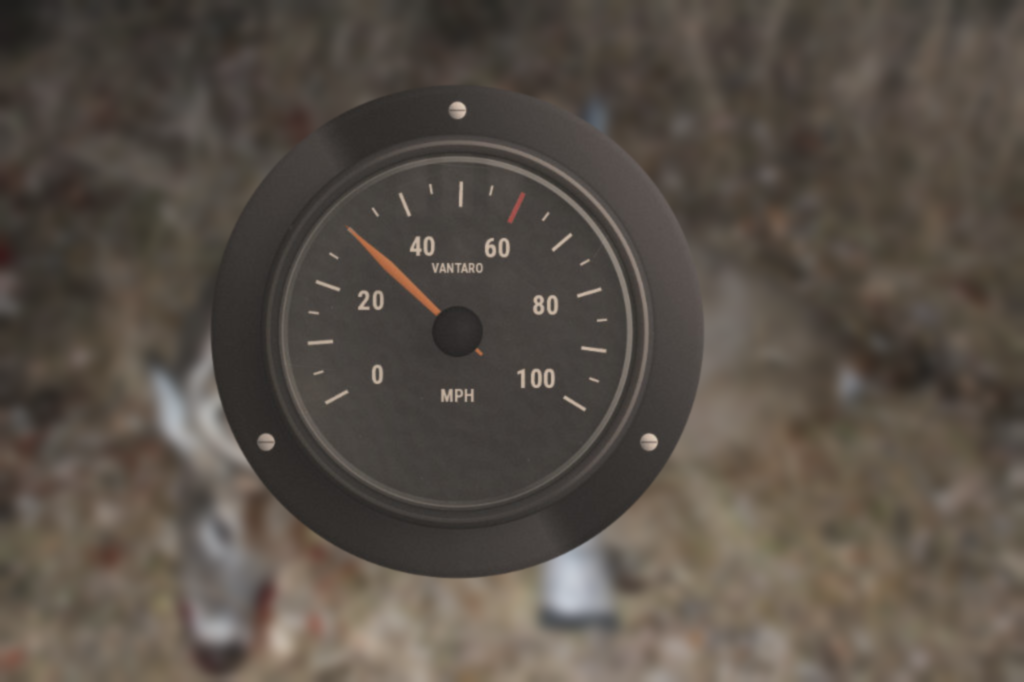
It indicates 30 mph
